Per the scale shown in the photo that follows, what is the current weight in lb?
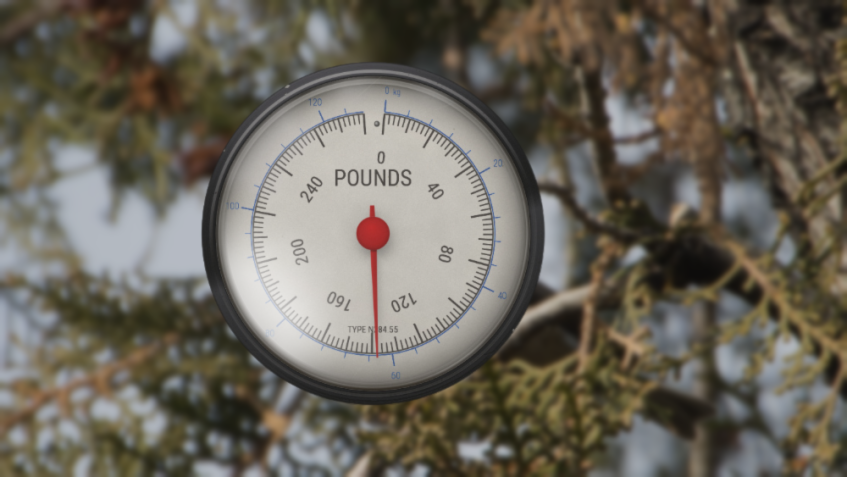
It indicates 138 lb
